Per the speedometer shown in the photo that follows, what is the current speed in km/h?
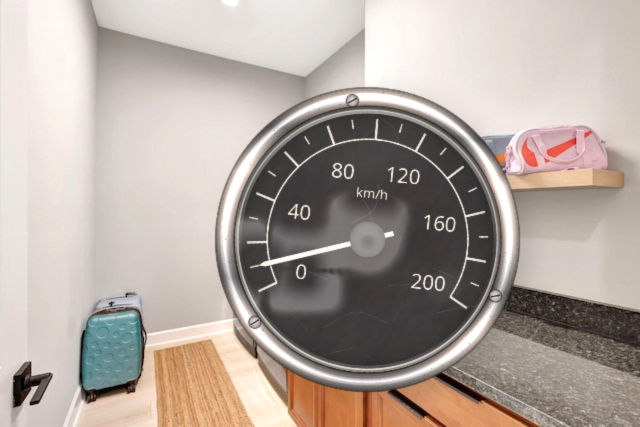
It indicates 10 km/h
